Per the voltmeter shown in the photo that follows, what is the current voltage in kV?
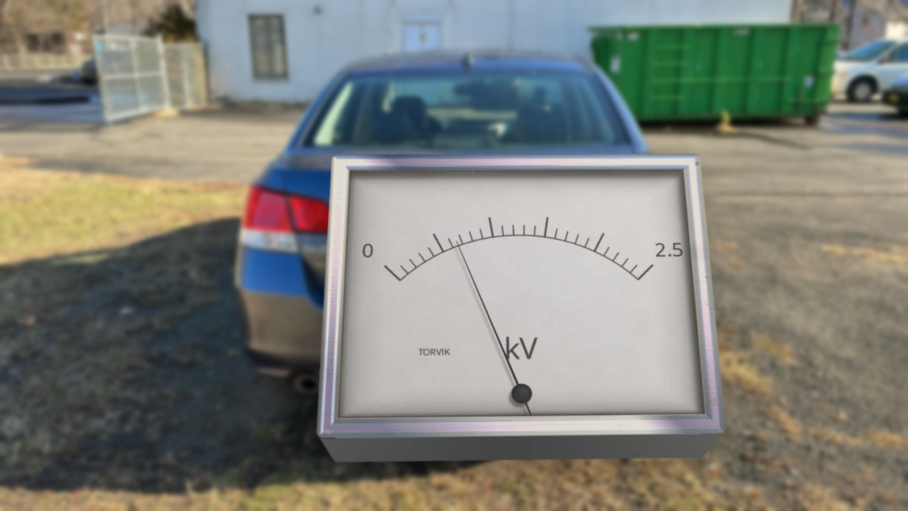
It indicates 0.65 kV
